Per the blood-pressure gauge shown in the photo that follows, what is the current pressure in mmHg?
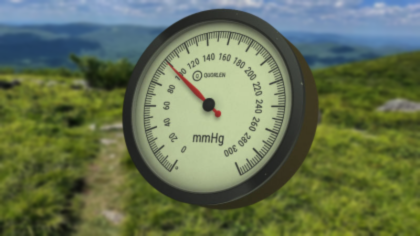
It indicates 100 mmHg
